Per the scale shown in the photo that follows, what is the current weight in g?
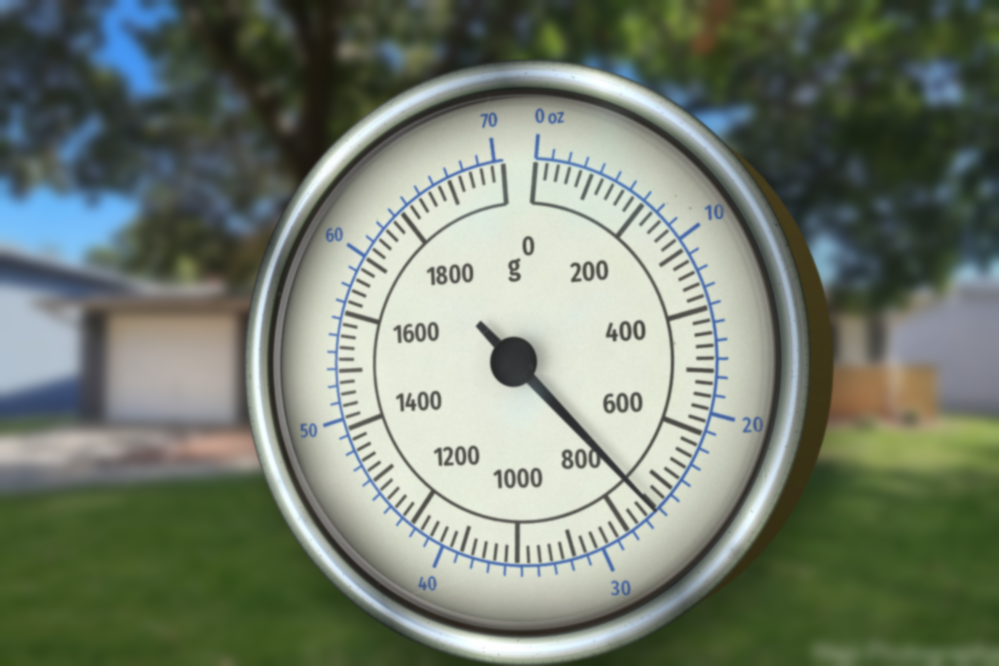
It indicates 740 g
